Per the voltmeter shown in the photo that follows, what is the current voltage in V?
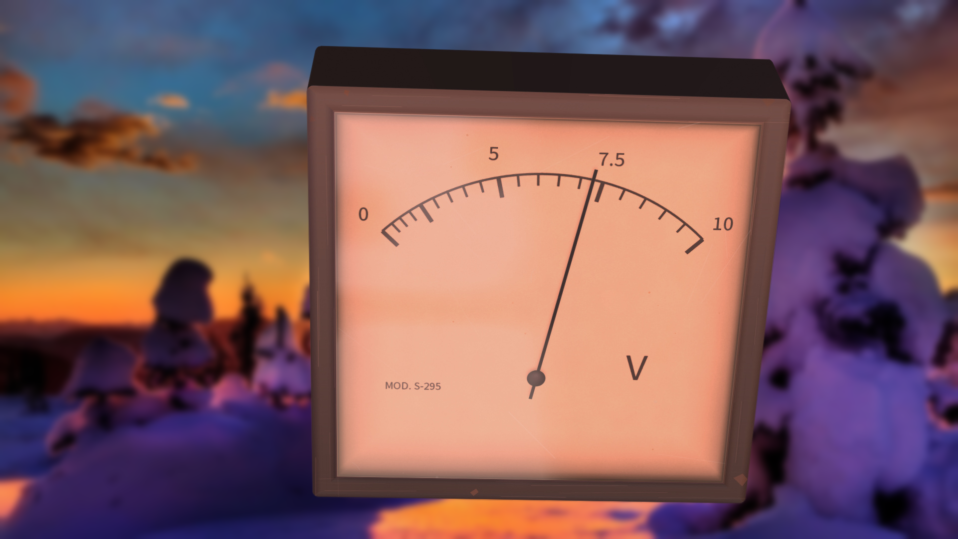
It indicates 7.25 V
